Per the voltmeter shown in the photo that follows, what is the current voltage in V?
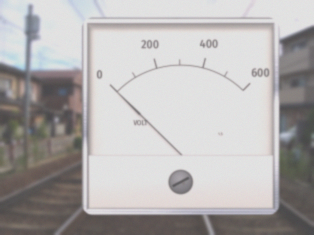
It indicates 0 V
